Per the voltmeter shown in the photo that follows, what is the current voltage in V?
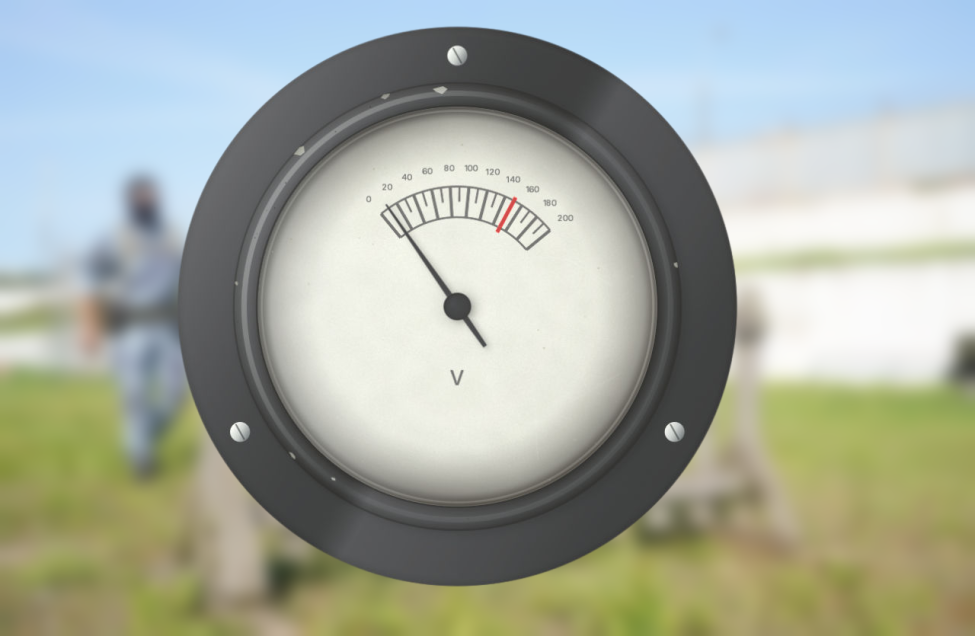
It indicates 10 V
